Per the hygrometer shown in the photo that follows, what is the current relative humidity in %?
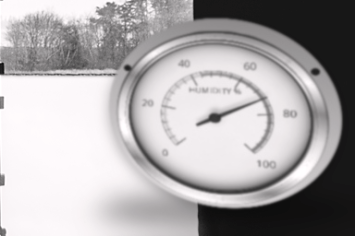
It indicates 72 %
